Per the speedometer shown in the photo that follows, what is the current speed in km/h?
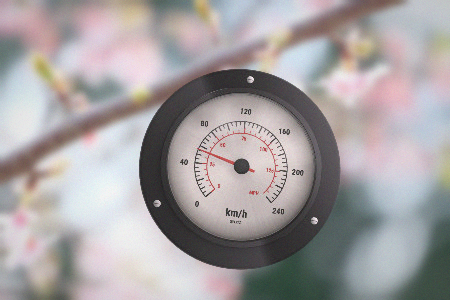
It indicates 55 km/h
